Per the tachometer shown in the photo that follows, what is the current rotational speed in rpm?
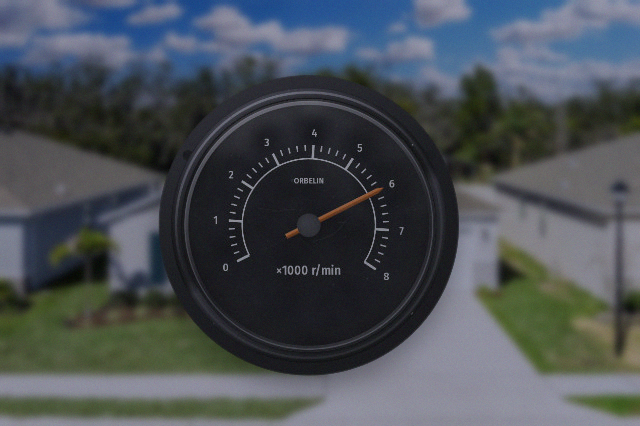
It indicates 6000 rpm
